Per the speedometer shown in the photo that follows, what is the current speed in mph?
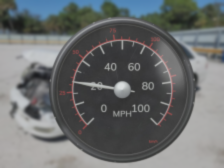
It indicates 20 mph
